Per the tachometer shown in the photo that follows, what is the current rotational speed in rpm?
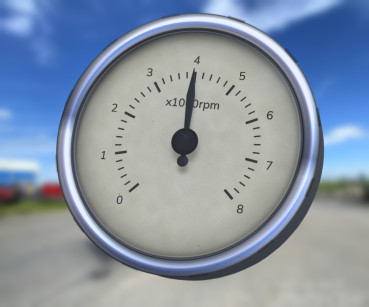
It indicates 4000 rpm
